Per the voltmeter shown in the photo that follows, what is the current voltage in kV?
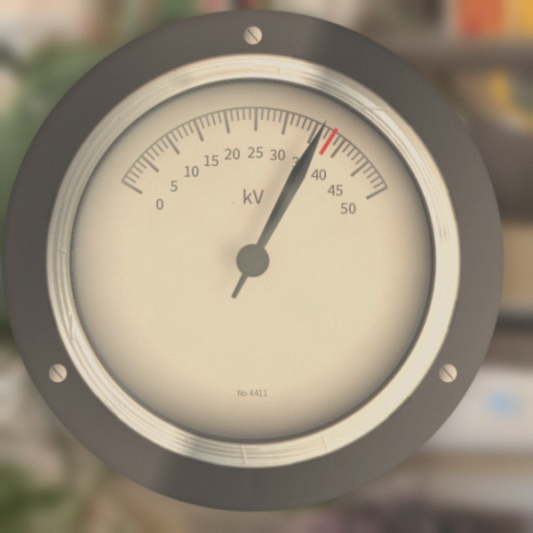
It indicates 36 kV
